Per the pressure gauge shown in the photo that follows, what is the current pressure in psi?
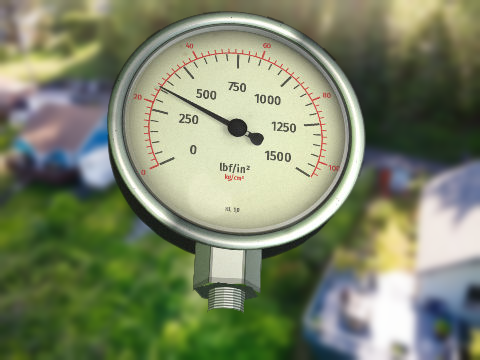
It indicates 350 psi
